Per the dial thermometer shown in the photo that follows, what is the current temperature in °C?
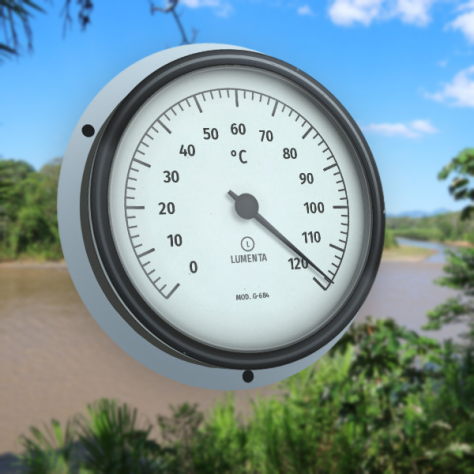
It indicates 118 °C
